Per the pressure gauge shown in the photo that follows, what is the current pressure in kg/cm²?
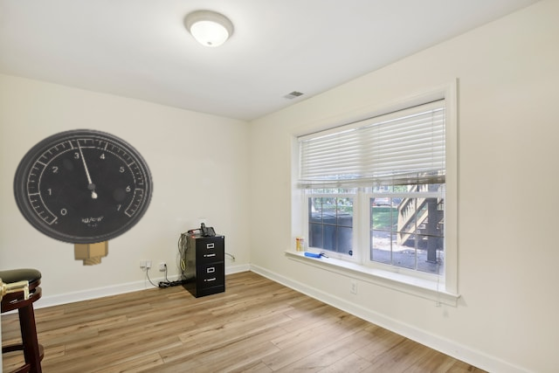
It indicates 3.2 kg/cm²
